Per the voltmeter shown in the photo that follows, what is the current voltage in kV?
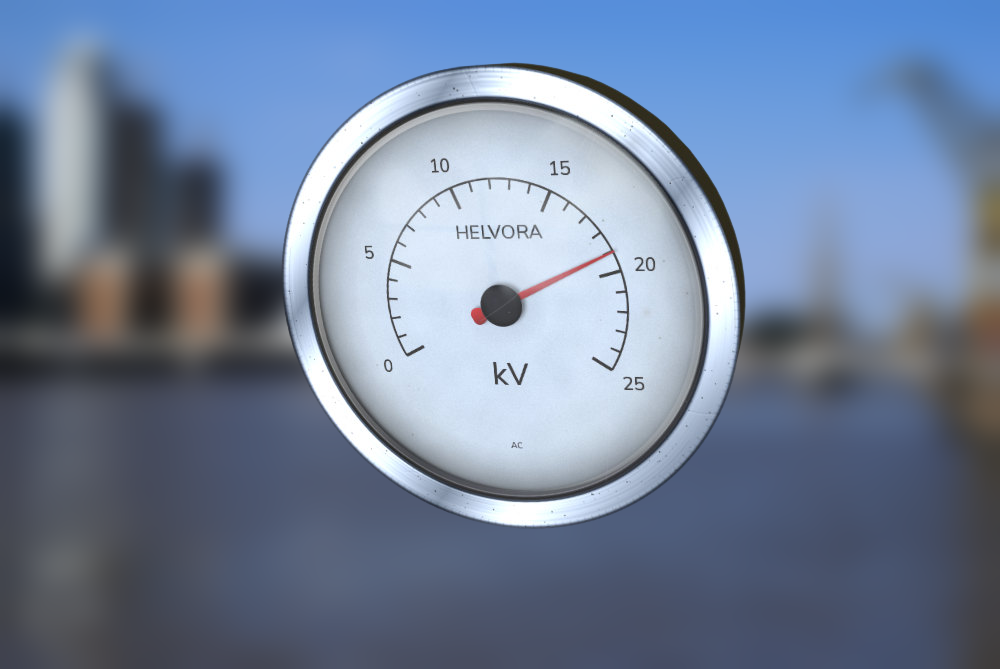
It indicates 19 kV
